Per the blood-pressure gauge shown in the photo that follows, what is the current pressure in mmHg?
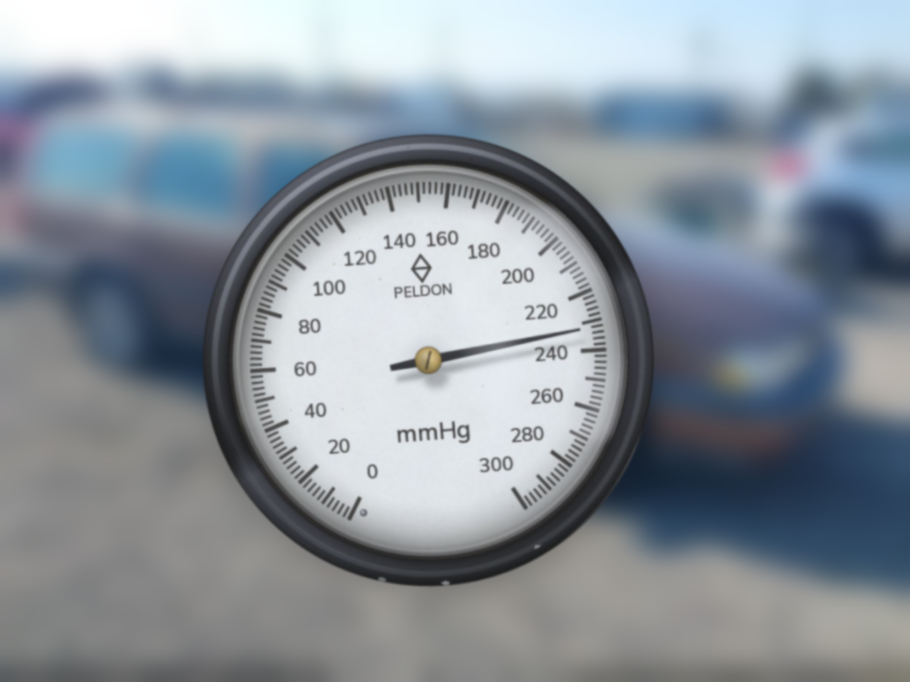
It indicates 232 mmHg
